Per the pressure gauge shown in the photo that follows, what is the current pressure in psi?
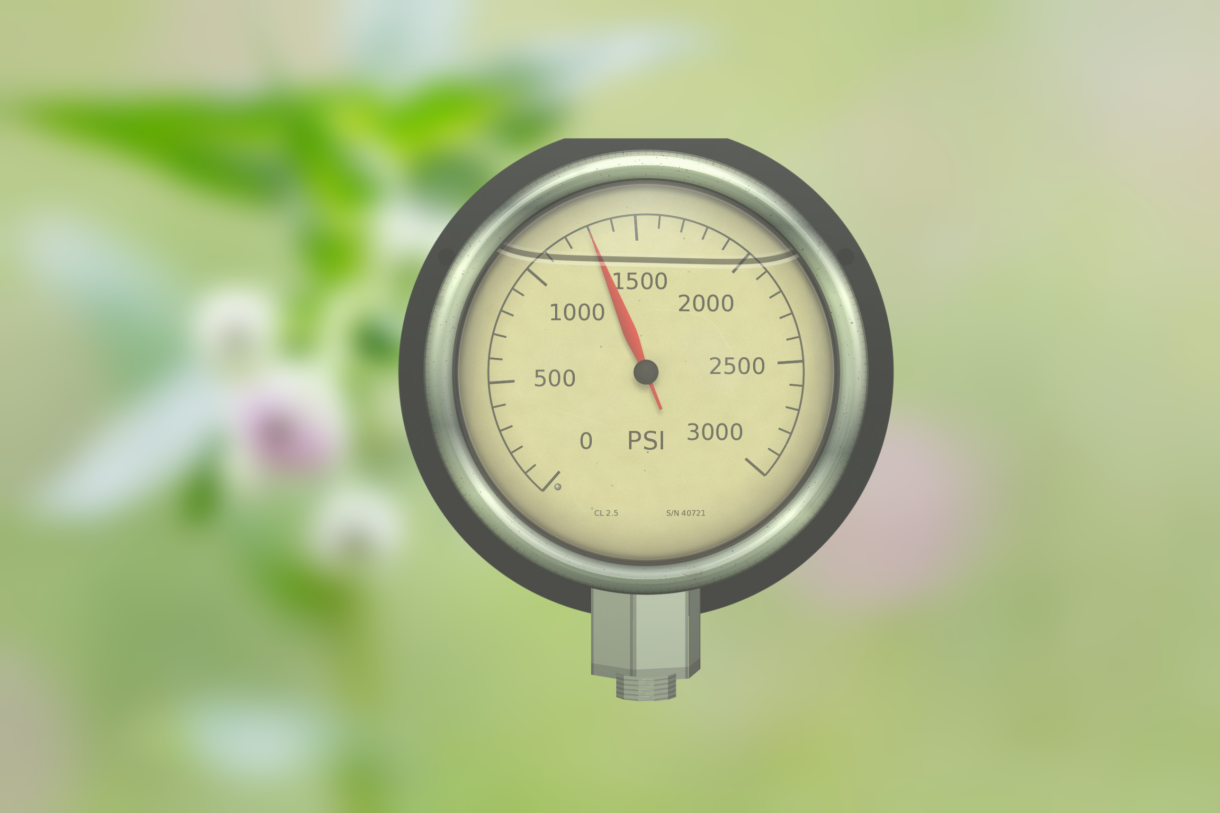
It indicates 1300 psi
